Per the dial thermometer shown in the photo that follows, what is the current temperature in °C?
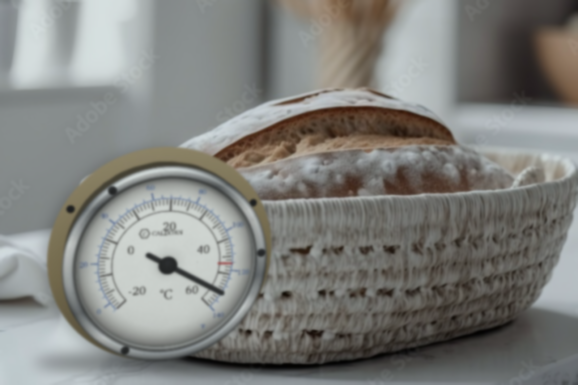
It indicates 55 °C
